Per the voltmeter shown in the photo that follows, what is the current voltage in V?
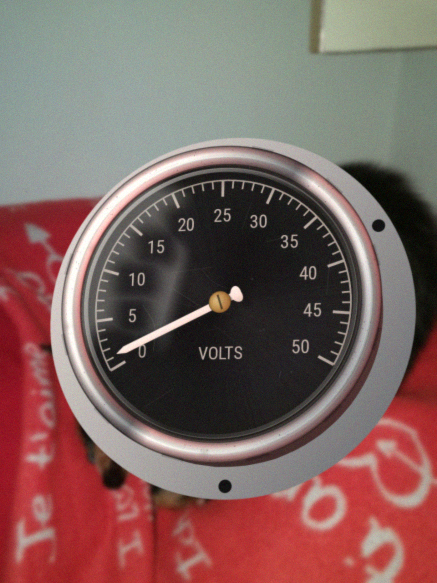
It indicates 1 V
